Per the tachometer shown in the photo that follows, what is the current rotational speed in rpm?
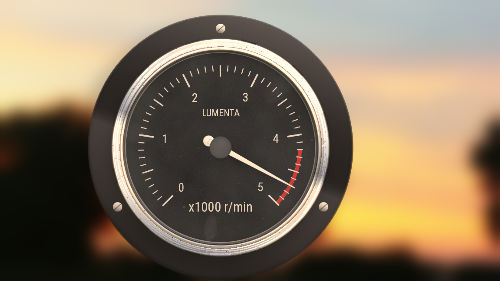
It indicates 4700 rpm
